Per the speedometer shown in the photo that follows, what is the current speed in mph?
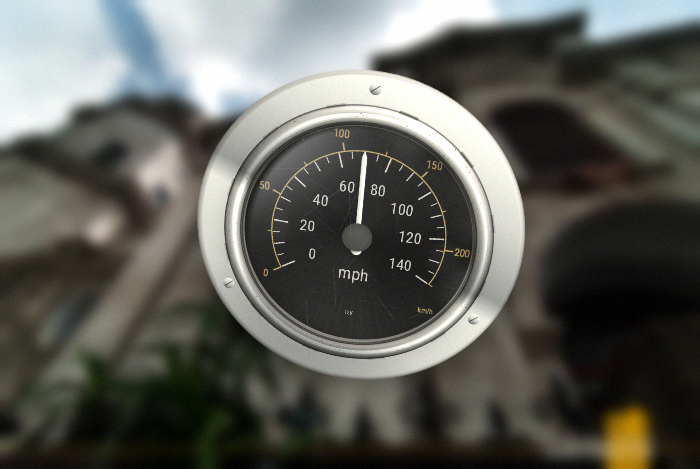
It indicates 70 mph
